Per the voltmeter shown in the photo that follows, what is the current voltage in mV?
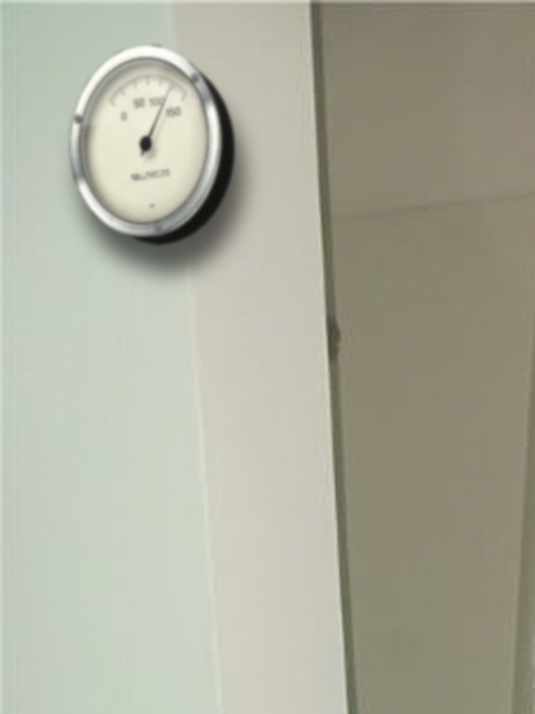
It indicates 125 mV
